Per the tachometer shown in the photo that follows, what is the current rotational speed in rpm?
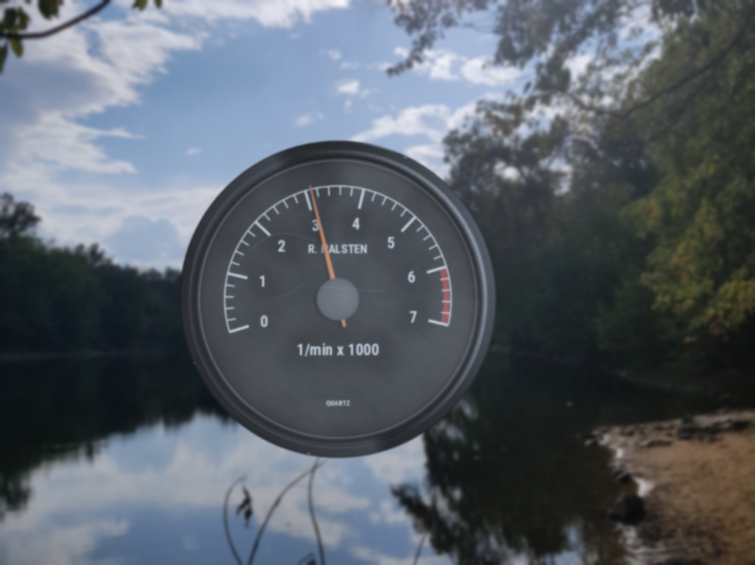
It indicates 3100 rpm
